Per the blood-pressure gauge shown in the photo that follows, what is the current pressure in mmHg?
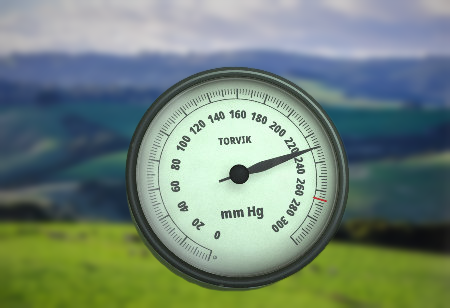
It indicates 230 mmHg
